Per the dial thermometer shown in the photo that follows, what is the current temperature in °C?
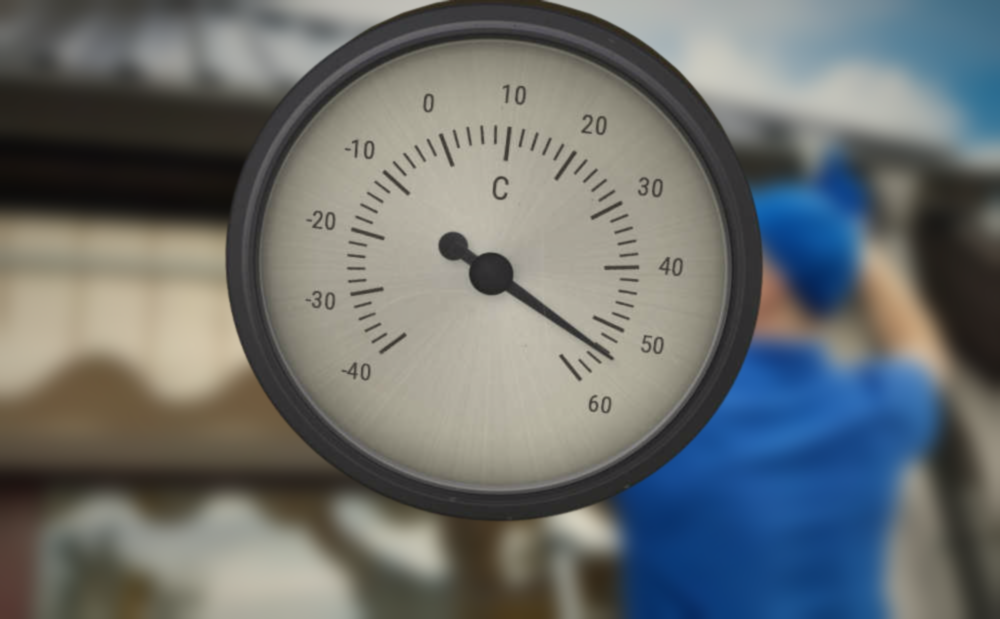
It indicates 54 °C
